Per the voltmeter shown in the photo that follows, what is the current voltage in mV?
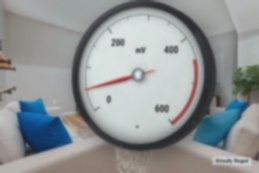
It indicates 50 mV
